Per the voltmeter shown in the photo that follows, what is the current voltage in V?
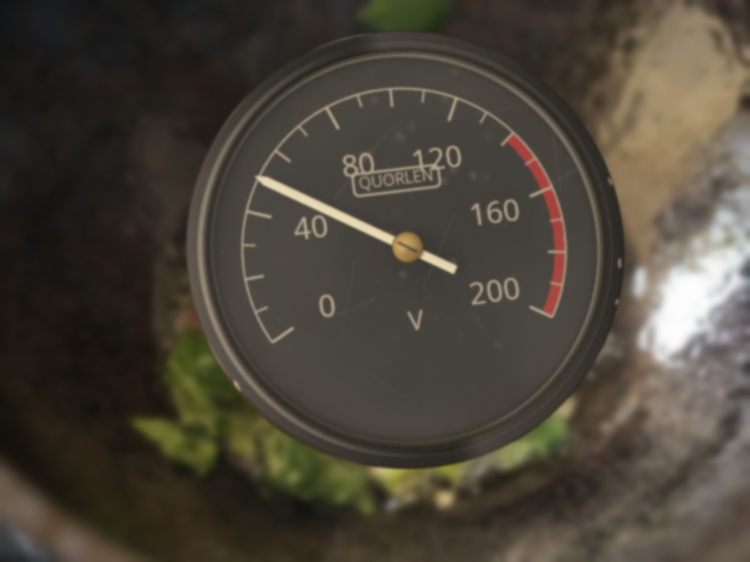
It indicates 50 V
